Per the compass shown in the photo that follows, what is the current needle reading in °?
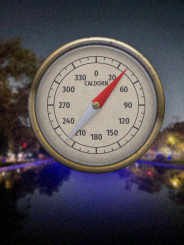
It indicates 40 °
